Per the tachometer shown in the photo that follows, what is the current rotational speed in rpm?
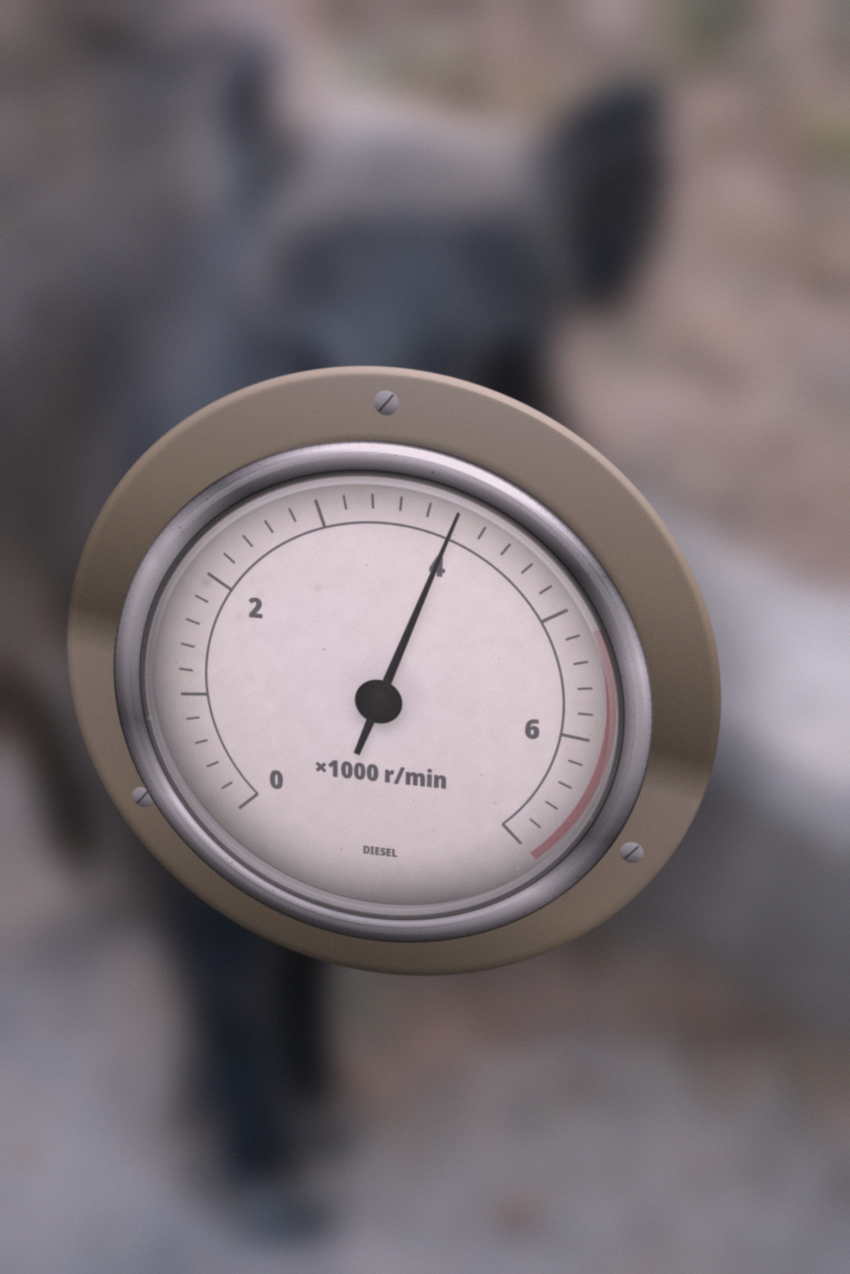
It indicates 4000 rpm
